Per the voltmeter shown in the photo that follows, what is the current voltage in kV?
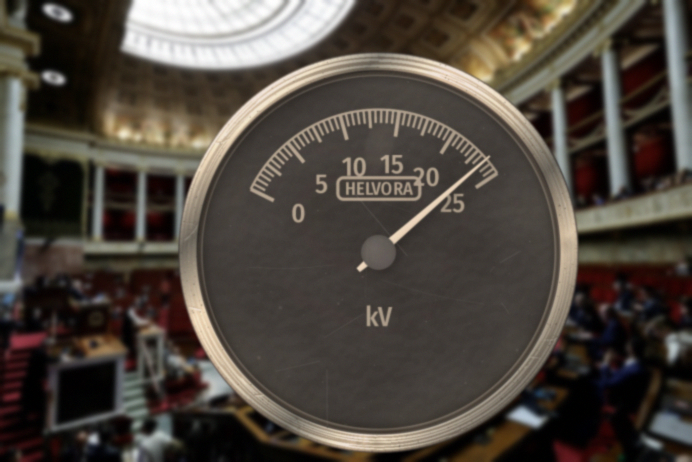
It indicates 23.5 kV
